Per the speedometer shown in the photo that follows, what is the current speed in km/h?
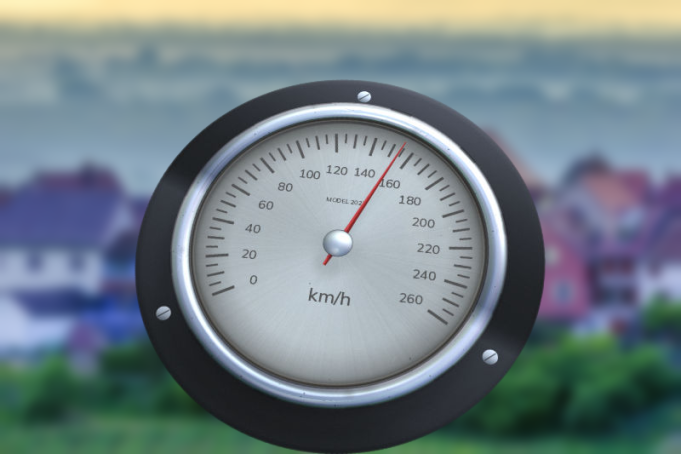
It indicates 155 km/h
